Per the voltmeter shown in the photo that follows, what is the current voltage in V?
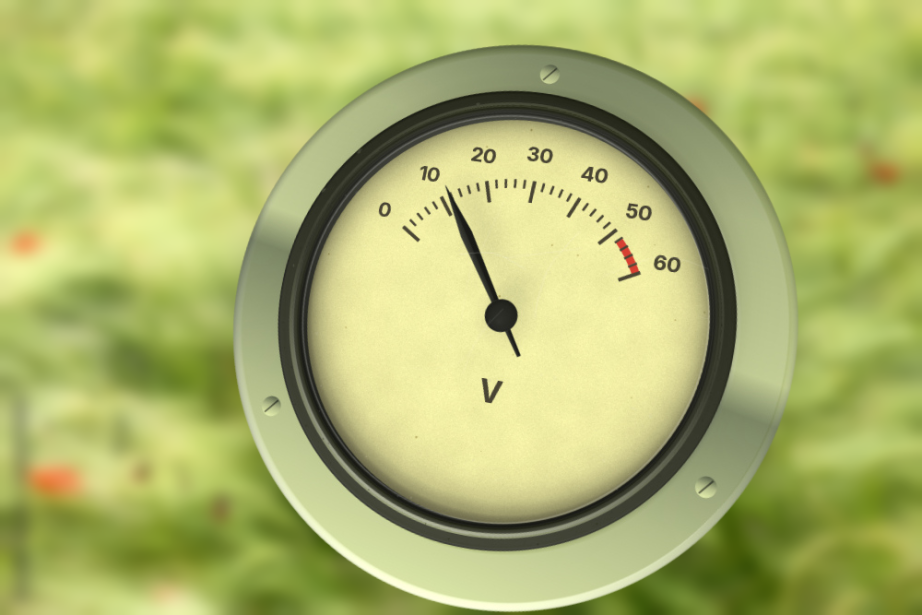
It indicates 12 V
